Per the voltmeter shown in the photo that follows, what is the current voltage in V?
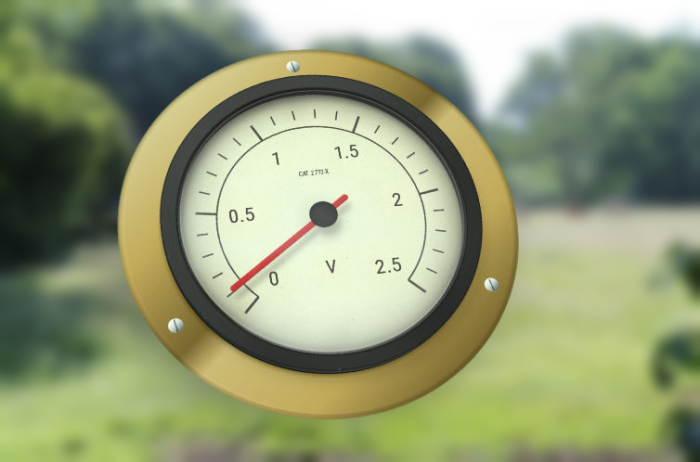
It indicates 0.1 V
